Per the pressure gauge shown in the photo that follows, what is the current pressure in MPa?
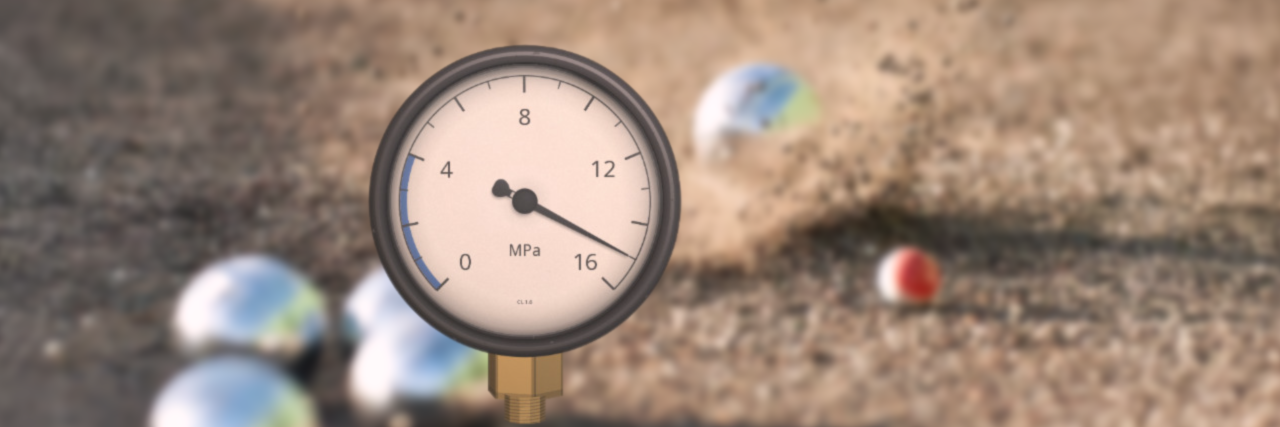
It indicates 15 MPa
